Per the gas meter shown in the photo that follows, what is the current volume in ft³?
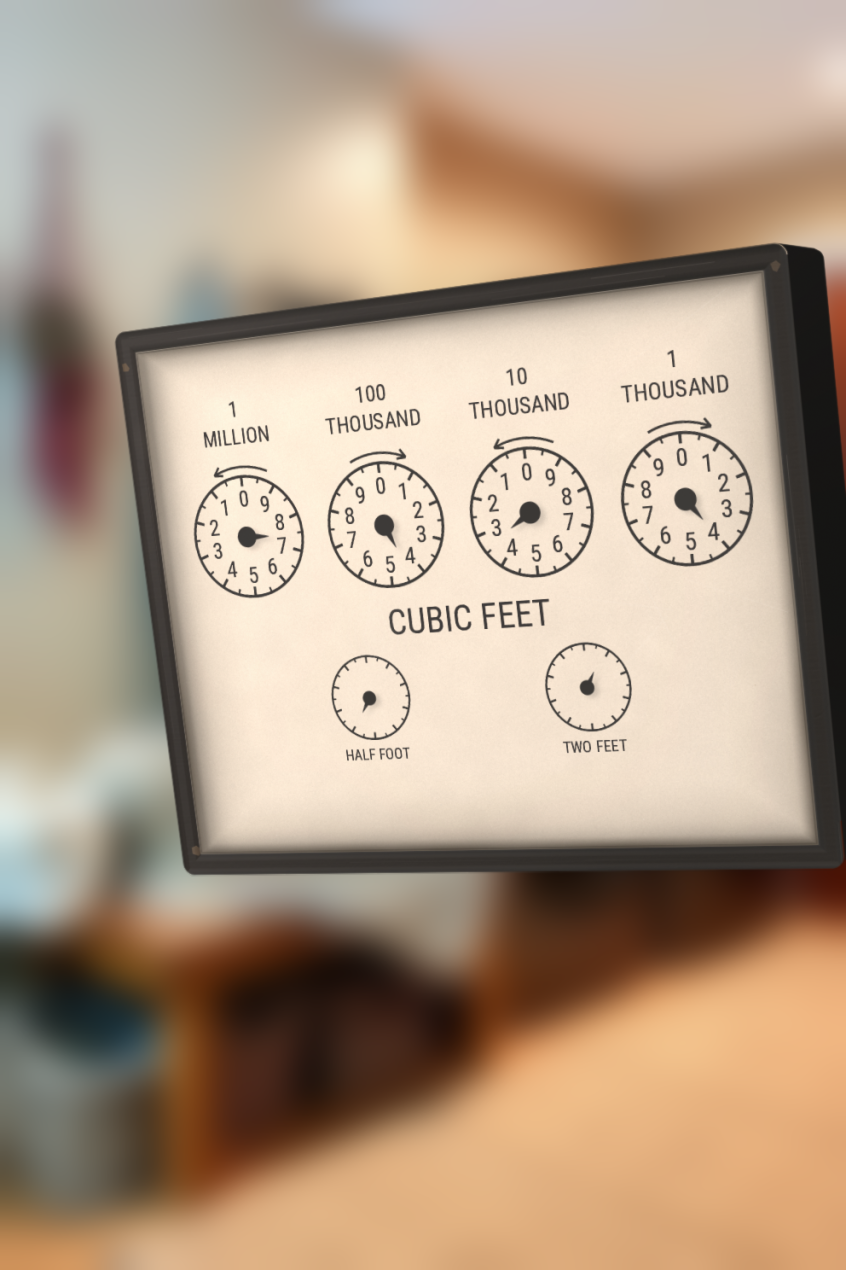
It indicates 743400 ft³
